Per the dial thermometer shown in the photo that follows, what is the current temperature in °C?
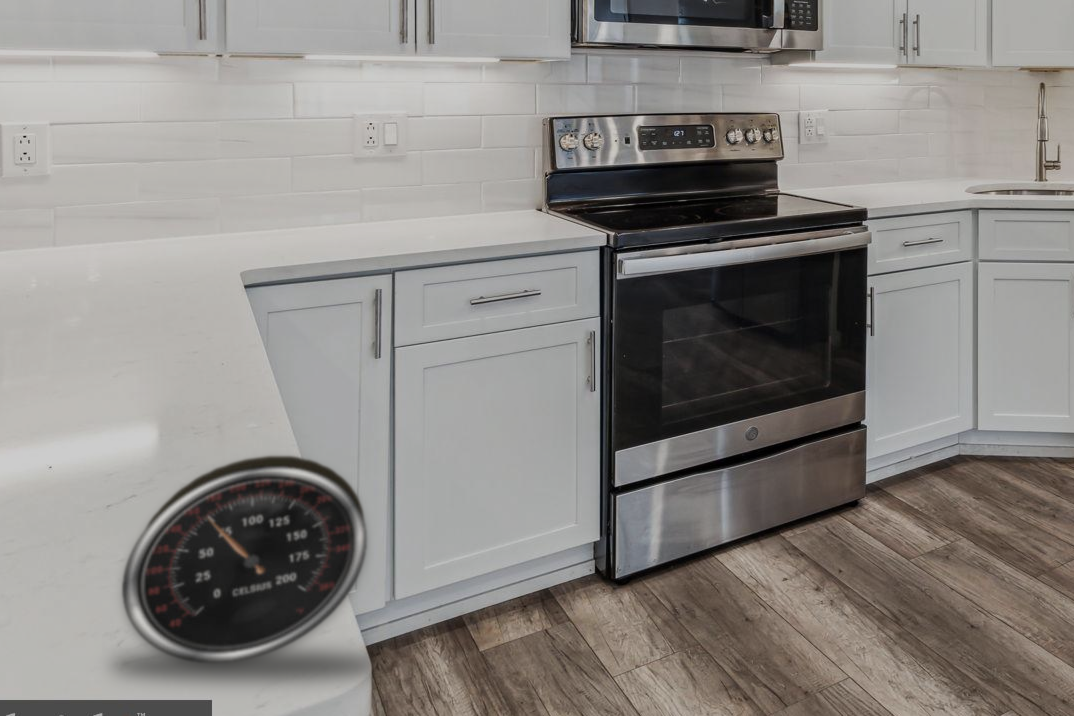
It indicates 75 °C
